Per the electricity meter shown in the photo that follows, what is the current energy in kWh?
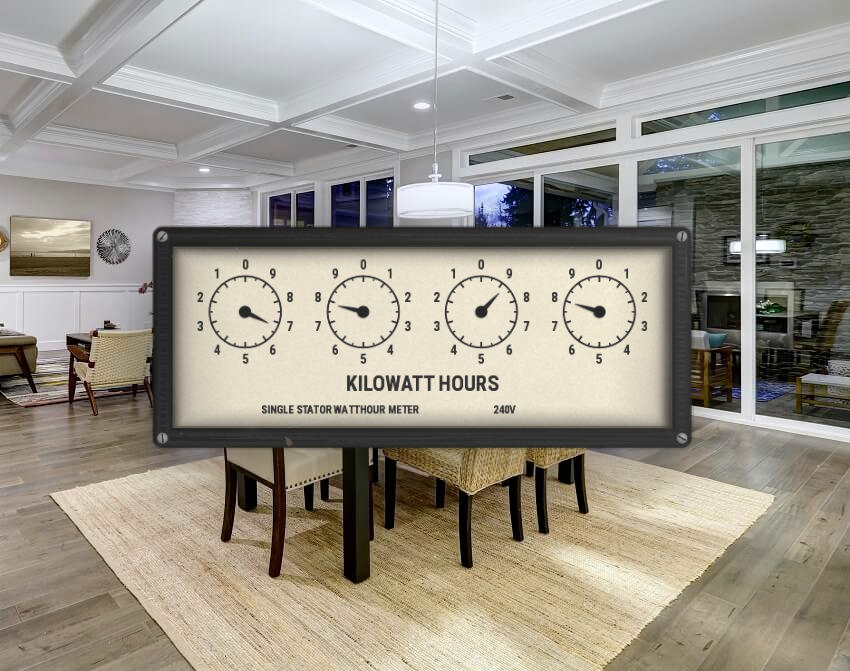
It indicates 6788 kWh
